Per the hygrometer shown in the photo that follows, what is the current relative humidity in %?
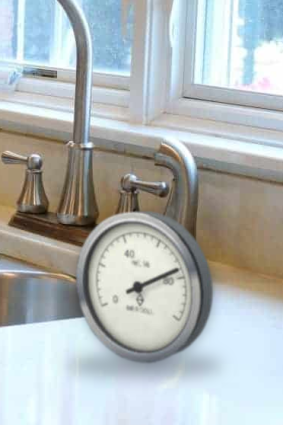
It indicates 76 %
